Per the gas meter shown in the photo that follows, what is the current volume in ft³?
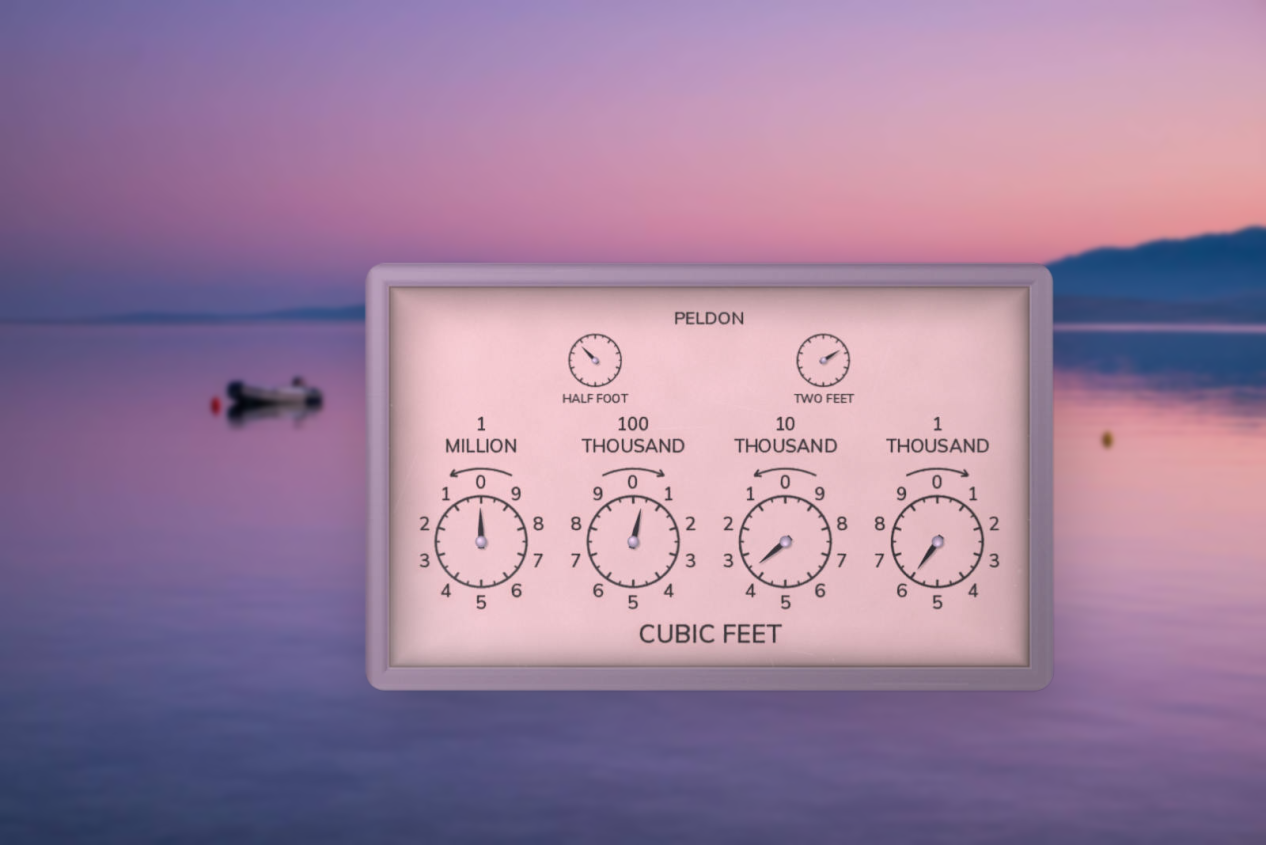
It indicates 3600 ft³
